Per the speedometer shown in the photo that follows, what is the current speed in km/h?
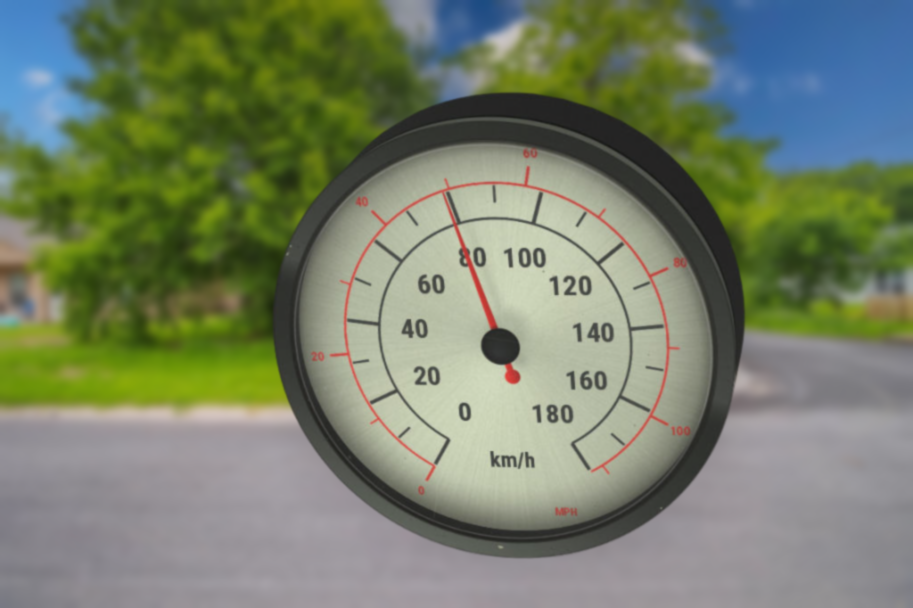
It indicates 80 km/h
